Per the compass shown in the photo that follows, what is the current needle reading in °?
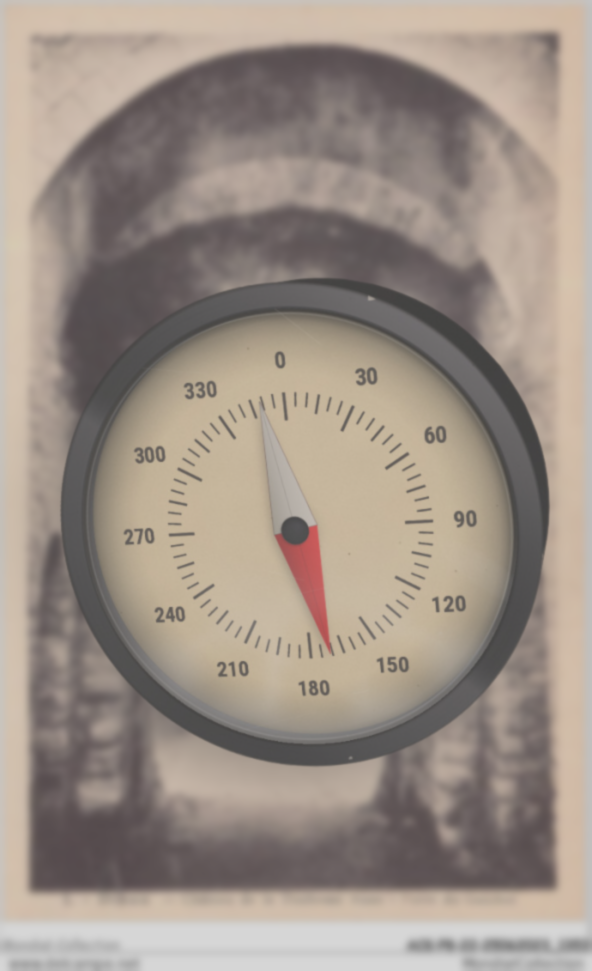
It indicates 170 °
